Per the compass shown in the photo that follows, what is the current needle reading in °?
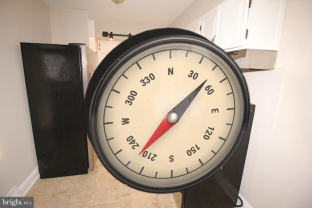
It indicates 225 °
